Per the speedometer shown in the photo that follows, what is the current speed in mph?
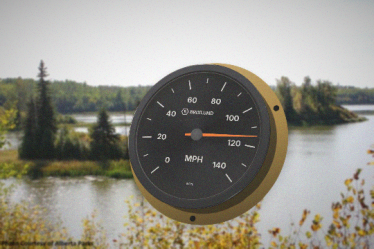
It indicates 115 mph
